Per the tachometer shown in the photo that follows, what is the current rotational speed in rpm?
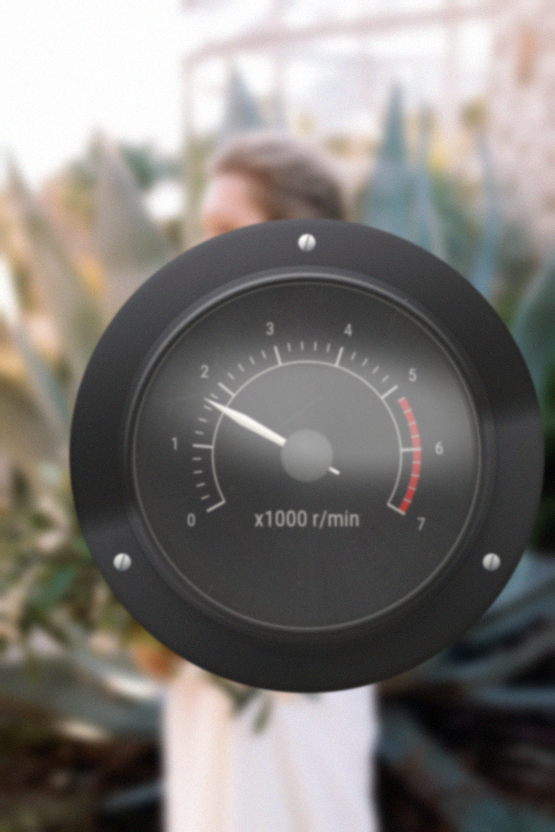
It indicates 1700 rpm
